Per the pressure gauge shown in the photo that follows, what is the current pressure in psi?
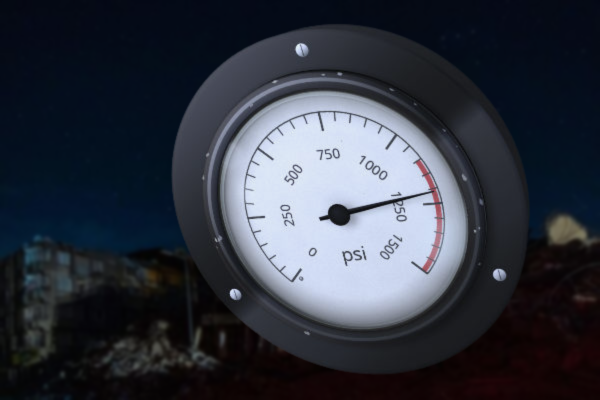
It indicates 1200 psi
